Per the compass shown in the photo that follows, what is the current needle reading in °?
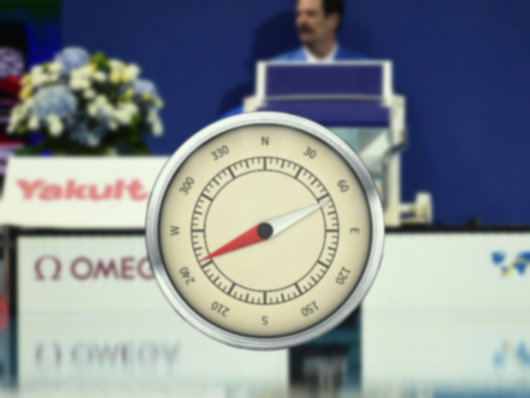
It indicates 245 °
